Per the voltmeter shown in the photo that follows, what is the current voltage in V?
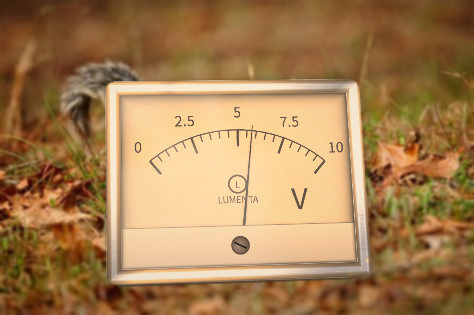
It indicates 5.75 V
